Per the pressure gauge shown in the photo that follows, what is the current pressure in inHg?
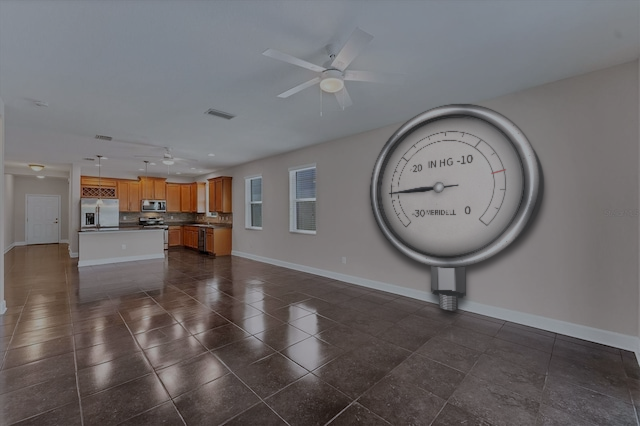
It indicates -25 inHg
